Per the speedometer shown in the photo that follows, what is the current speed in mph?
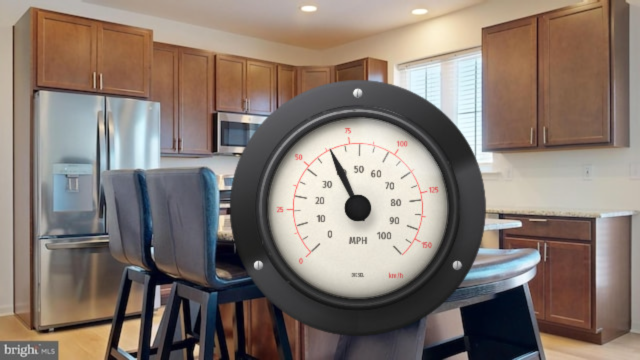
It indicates 40 mph
